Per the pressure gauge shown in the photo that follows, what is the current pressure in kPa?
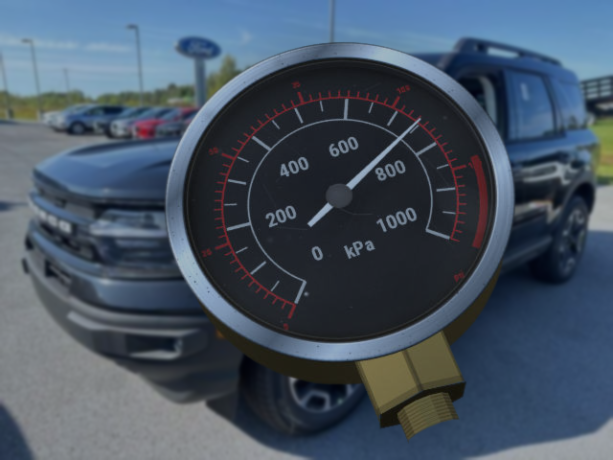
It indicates 750 kPa
